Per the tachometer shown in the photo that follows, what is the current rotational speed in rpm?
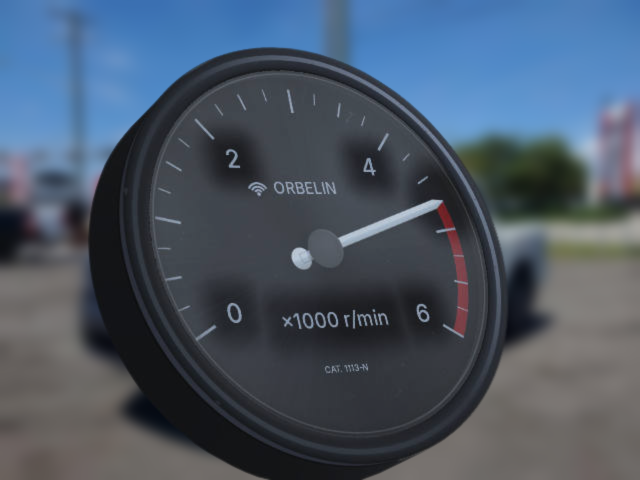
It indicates 4750 rpm
